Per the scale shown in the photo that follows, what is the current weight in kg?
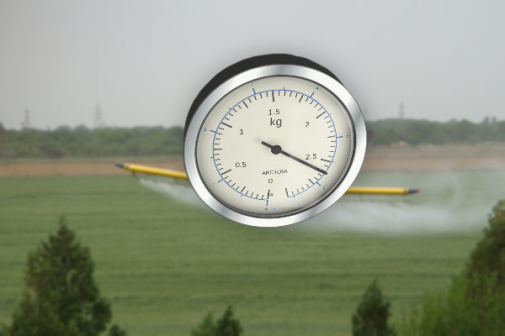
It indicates 2.6 kg
